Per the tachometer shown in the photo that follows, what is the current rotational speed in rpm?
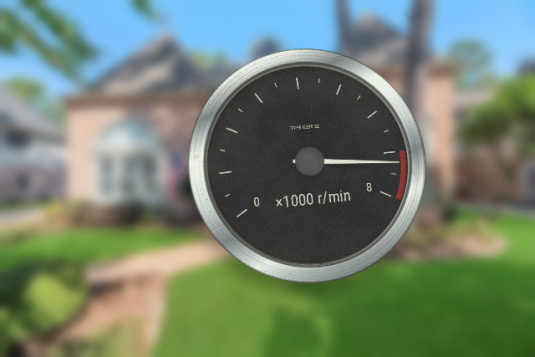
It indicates 7250 rpm
